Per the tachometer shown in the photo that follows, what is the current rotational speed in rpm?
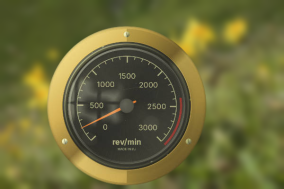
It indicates 200 rpm
